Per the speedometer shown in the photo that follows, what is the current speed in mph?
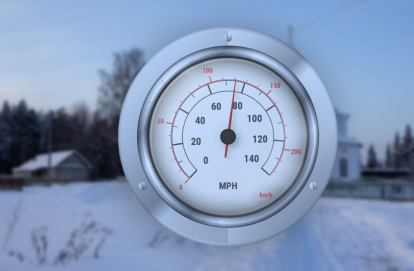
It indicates 75 mph
